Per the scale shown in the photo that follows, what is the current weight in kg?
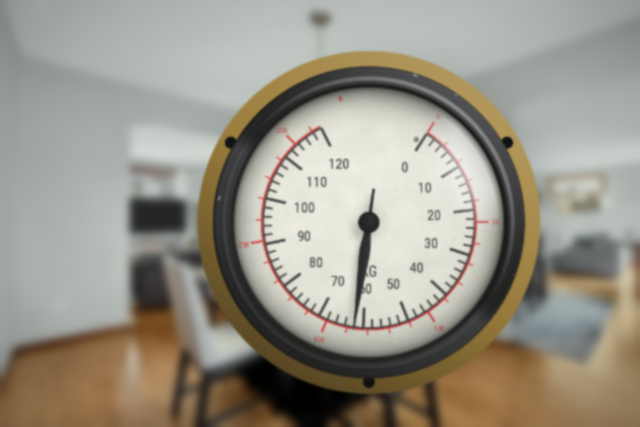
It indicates 62 kg
